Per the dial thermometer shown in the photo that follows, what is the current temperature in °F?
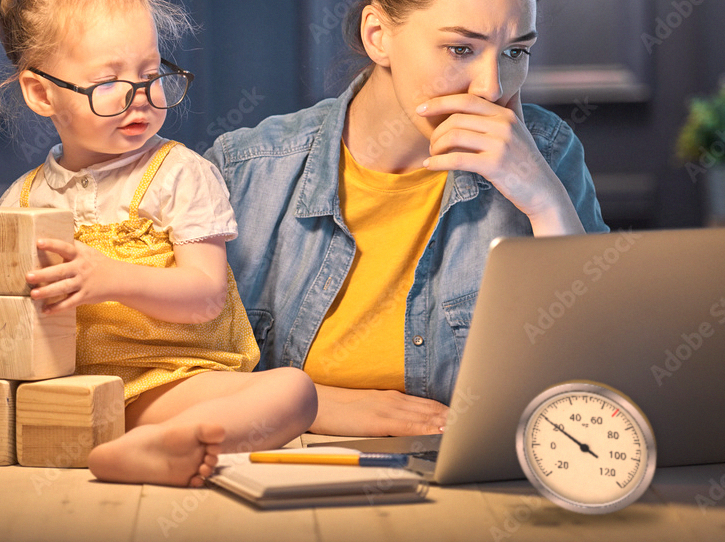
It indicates 20 °F
